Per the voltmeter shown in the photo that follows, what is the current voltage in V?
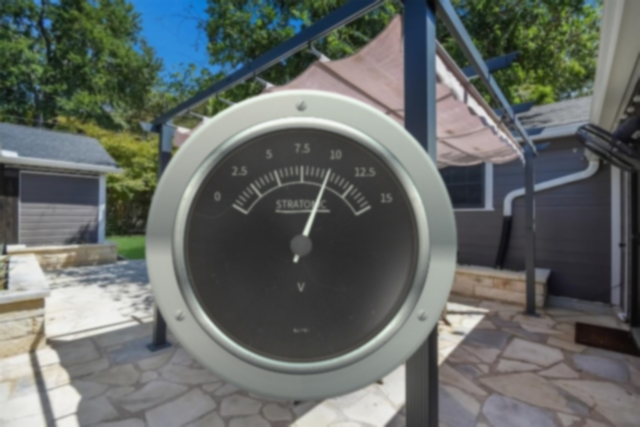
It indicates 10 V
